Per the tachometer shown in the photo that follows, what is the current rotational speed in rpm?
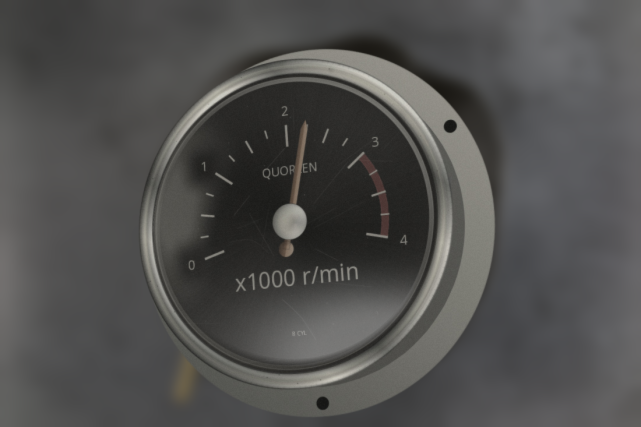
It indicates 2250 rpm
